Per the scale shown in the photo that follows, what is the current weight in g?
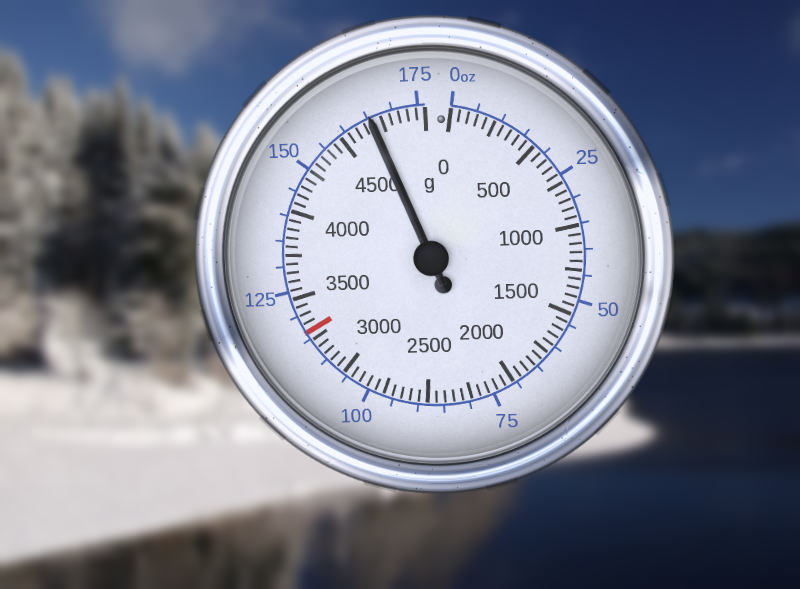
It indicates 4700 g
